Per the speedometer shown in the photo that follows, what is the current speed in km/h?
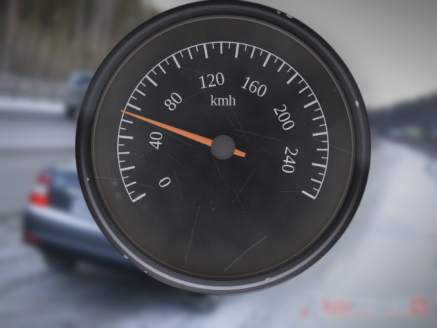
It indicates 55 km/h
